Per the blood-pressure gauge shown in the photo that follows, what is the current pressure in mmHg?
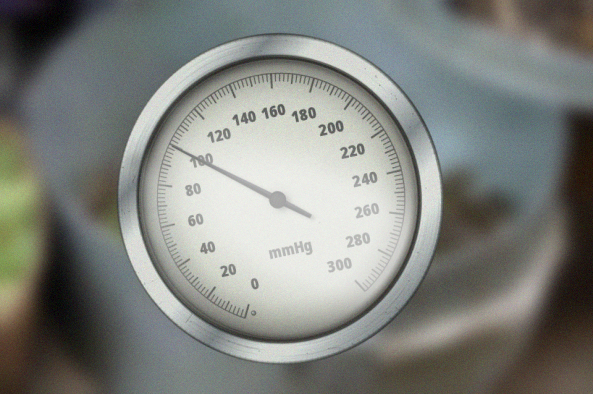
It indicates 100 mmHg
